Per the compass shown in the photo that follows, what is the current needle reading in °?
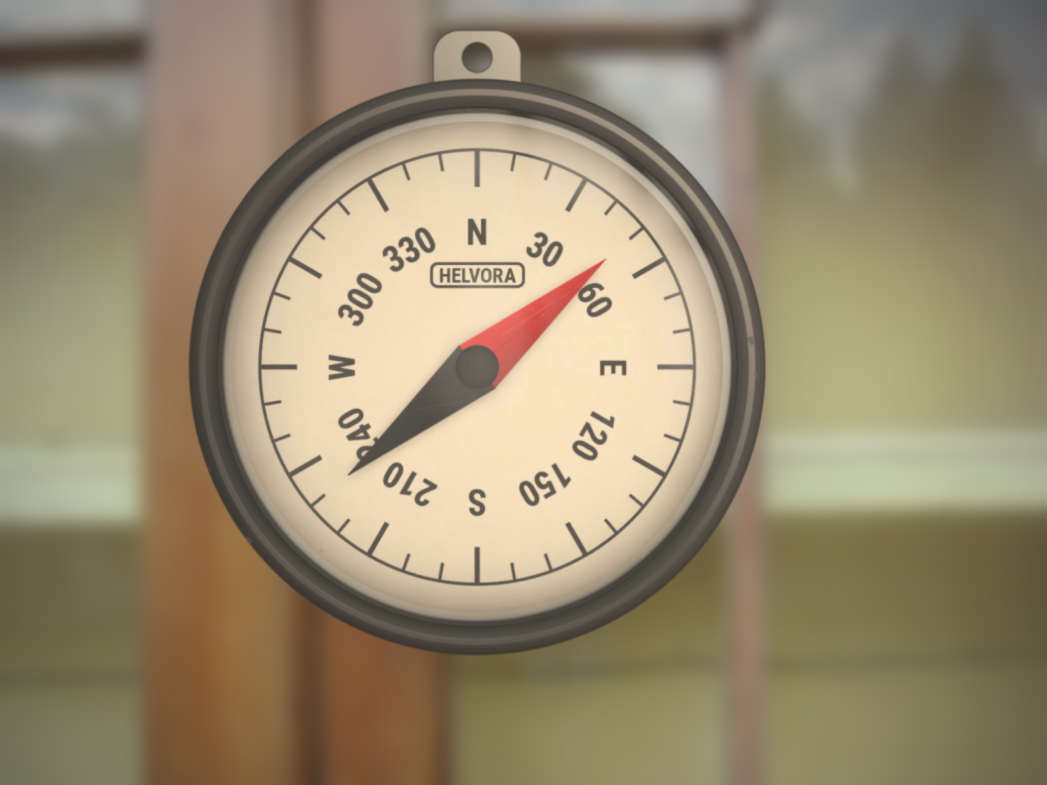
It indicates 50 °
